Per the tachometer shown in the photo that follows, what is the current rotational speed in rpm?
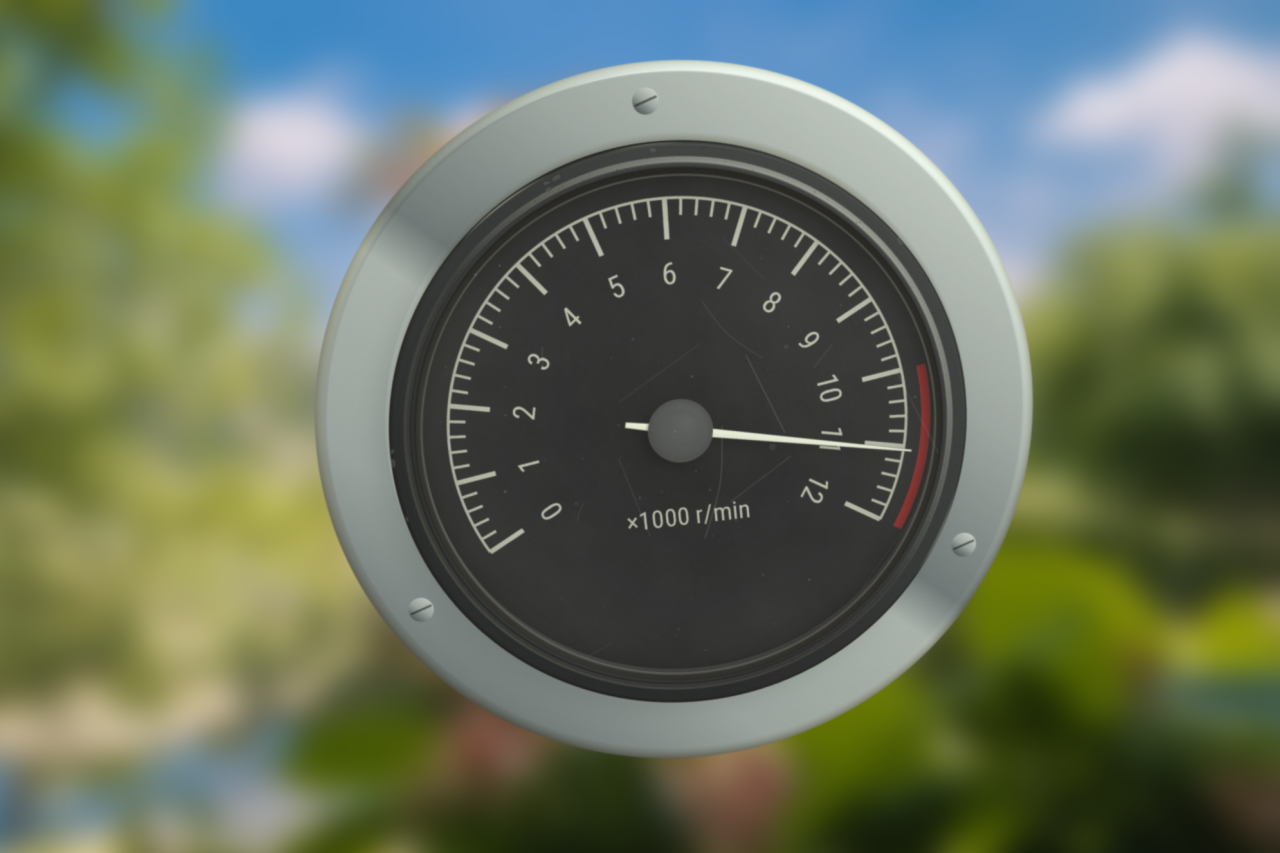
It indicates 11000 rpm
